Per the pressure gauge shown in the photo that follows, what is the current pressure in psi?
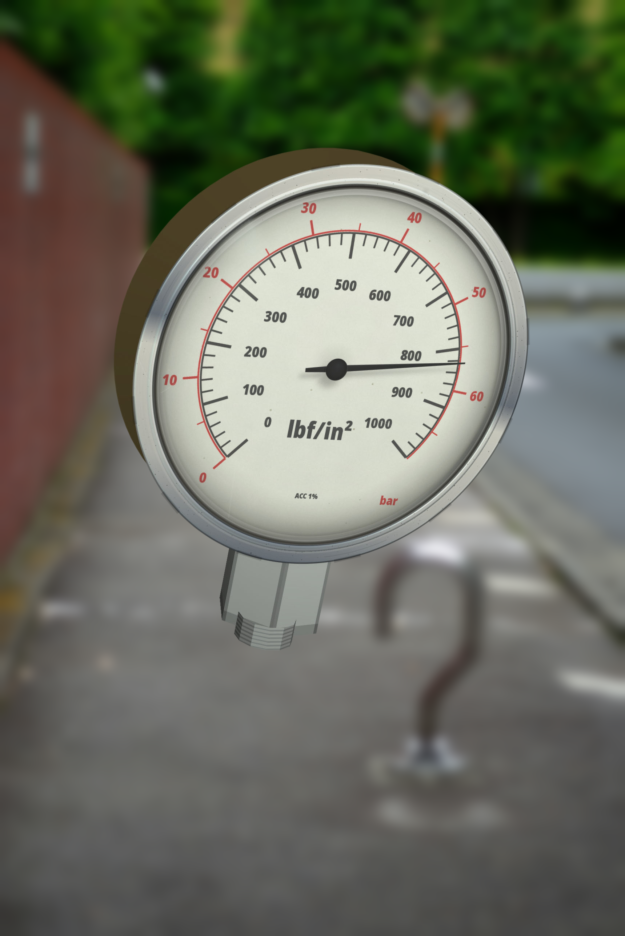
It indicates 820 psi
